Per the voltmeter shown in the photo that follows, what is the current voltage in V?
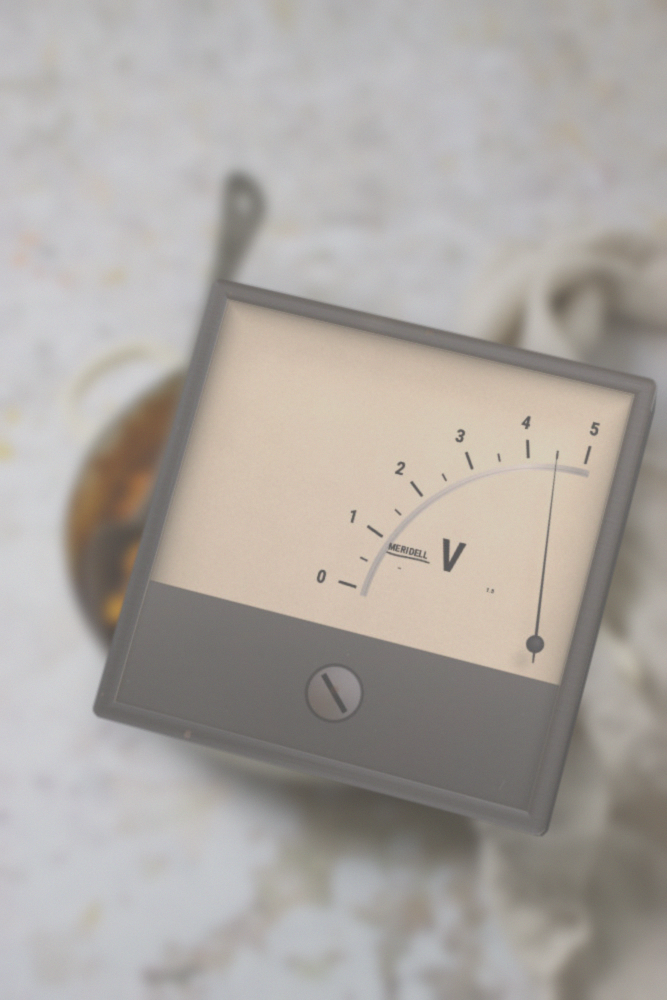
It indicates 4.5 V
